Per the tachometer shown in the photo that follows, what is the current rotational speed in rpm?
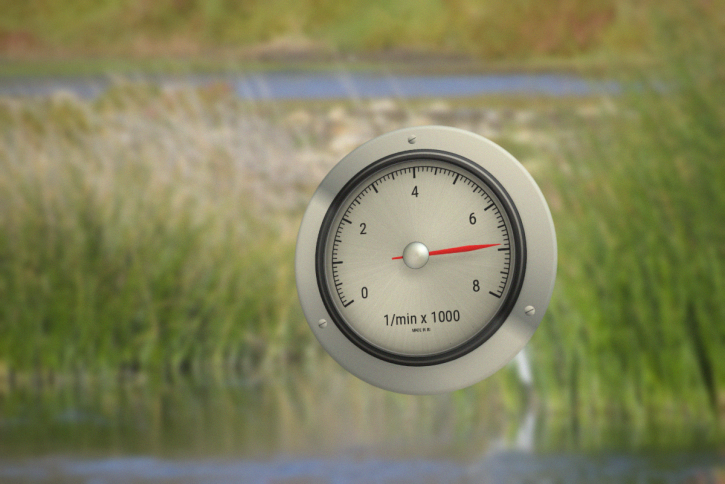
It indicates 6900 rpm
